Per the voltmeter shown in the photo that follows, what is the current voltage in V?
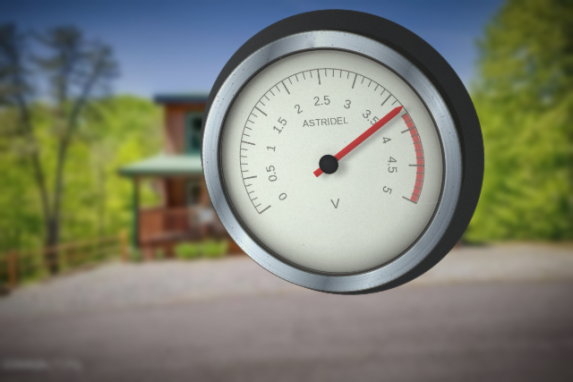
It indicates 3.7 V
